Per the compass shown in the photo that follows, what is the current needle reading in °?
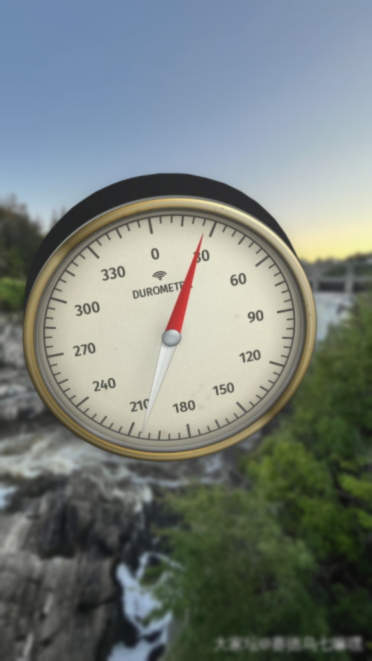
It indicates 25 °
